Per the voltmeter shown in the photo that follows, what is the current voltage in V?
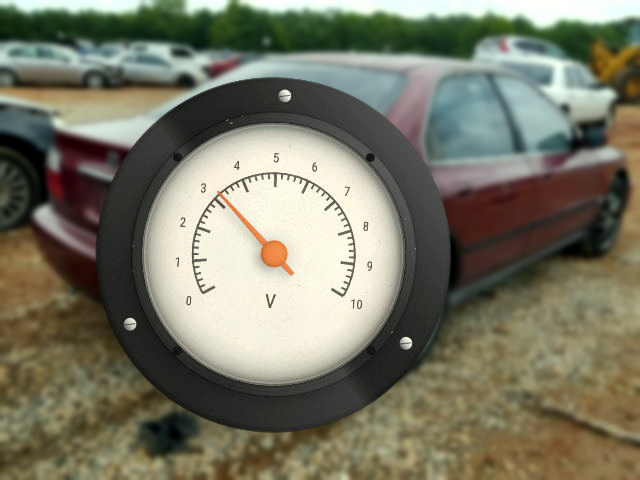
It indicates 3.2 V
